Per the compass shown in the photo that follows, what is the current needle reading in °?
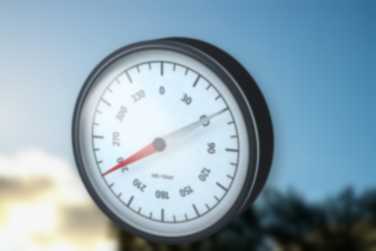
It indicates 240 °
